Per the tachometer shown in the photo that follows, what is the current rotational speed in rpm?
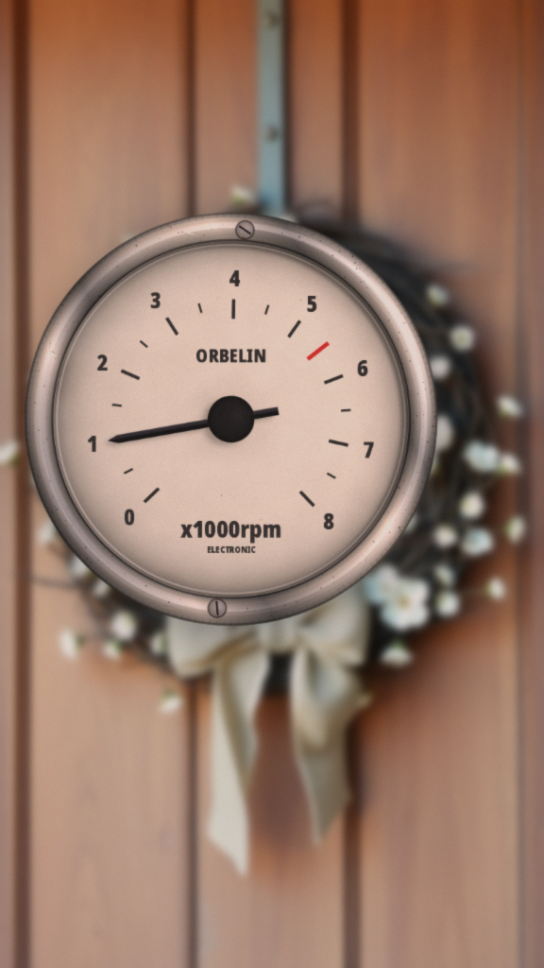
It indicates 1000 rpm
